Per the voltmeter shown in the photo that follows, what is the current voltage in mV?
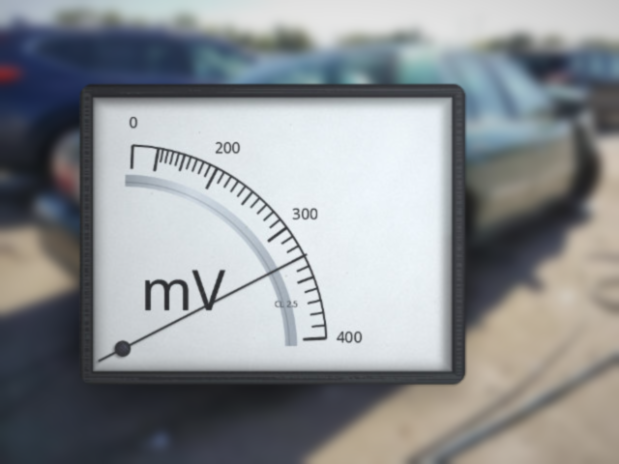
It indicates 330 mV
